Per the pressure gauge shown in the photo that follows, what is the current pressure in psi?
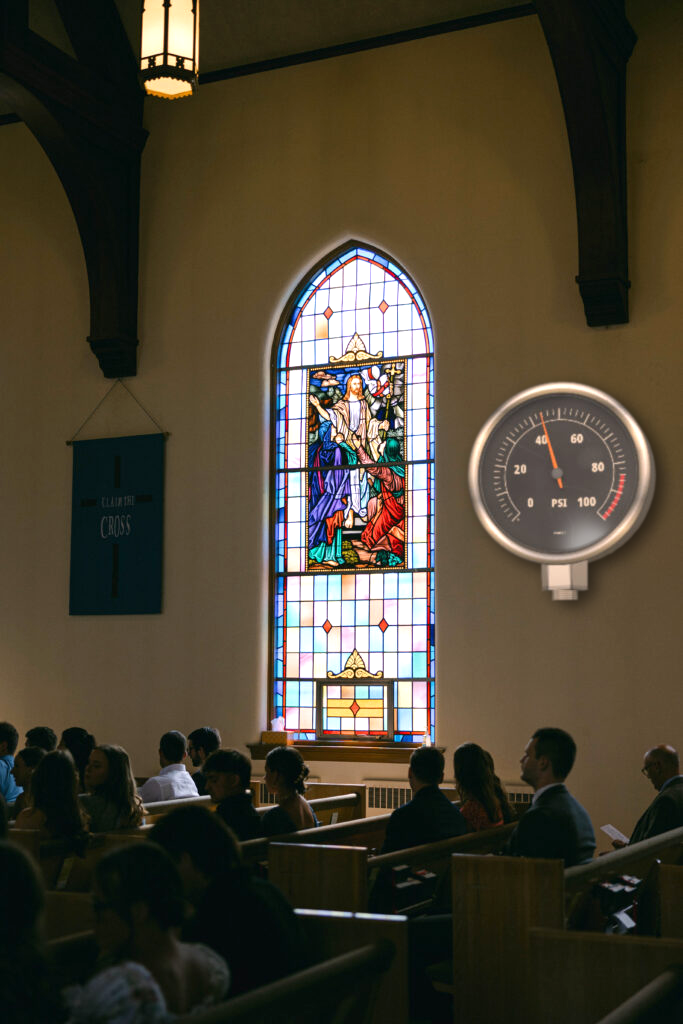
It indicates 44 psi
